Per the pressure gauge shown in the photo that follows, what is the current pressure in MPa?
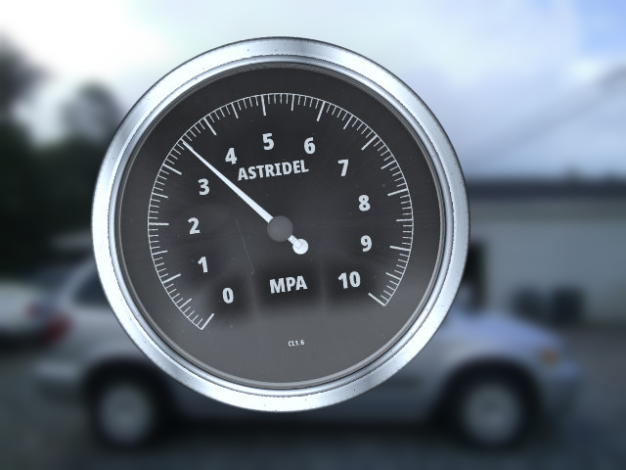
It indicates 3.5 MPa
